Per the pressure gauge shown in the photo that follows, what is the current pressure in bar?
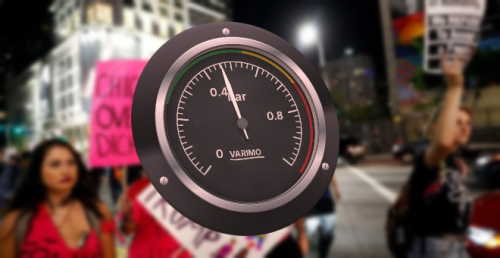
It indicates 0.46 bar
